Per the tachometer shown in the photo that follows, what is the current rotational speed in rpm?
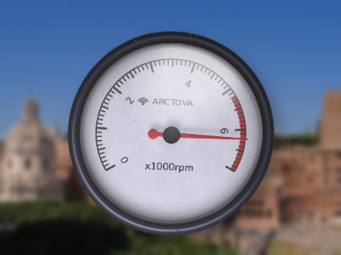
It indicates 6200 rpm
